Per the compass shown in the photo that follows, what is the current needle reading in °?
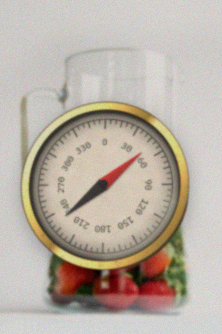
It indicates 50 °
